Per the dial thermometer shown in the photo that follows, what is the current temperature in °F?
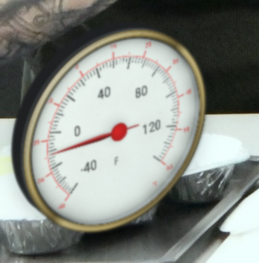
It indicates -10 °F
